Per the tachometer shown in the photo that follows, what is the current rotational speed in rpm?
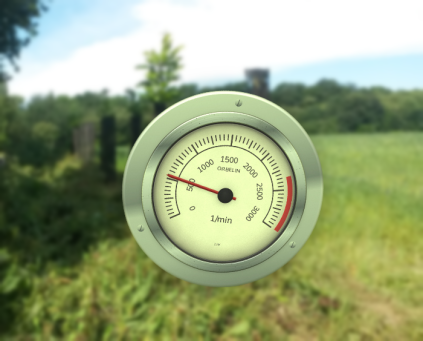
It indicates 550 rpm
